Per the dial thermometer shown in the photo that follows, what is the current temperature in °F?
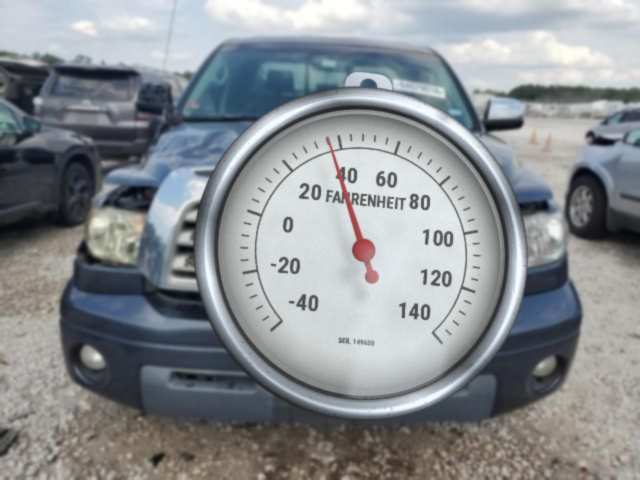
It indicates 36 °F
